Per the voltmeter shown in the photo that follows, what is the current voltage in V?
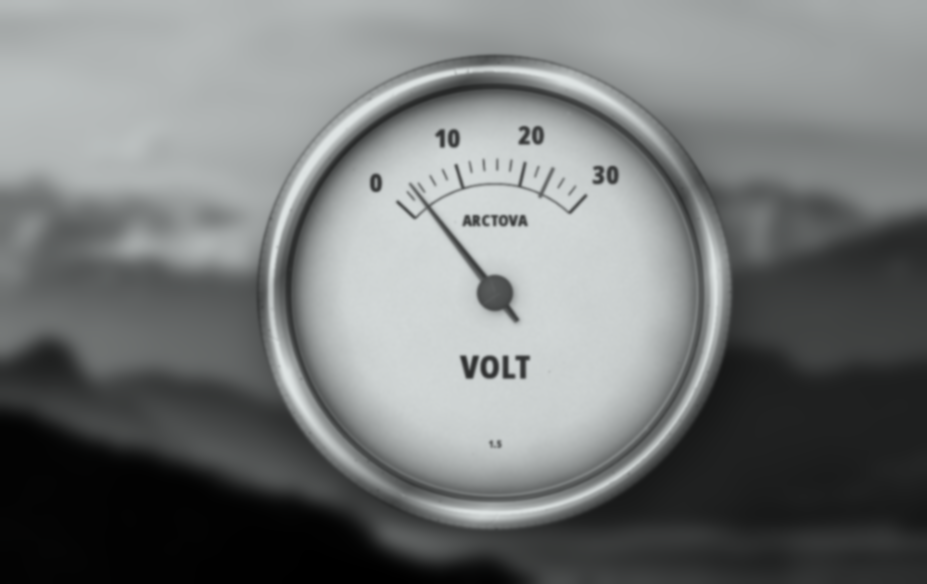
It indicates 3 V
